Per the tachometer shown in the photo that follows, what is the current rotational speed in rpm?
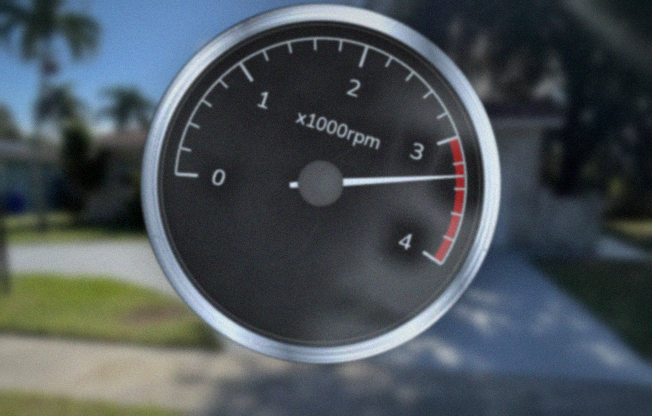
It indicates 3300 rpm
